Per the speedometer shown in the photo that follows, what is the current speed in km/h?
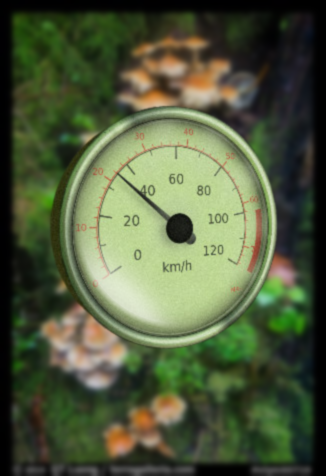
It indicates 35 km/h
